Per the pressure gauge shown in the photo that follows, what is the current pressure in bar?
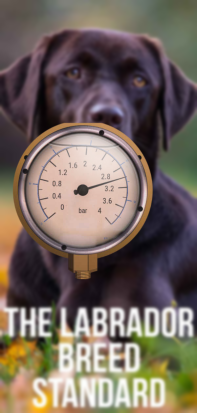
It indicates 3 bar
